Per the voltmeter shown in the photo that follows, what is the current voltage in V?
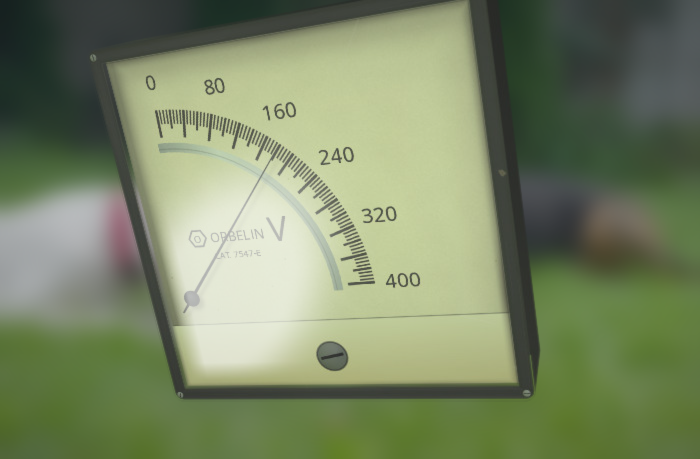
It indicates 180 V
